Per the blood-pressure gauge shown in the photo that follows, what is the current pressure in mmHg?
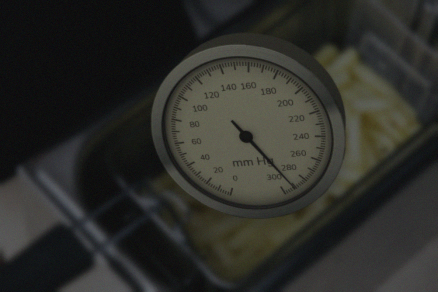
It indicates 290 mmHg
